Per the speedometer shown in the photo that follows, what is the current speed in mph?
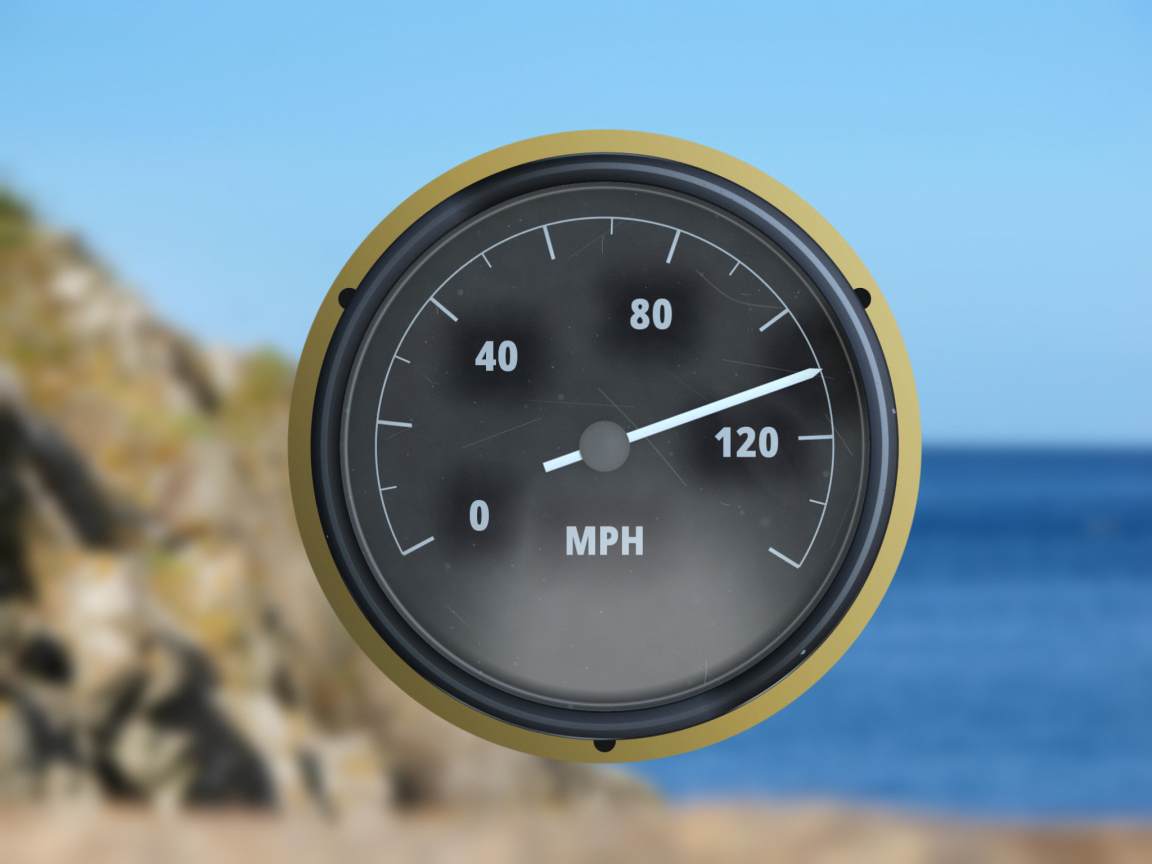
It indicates 110 mph
